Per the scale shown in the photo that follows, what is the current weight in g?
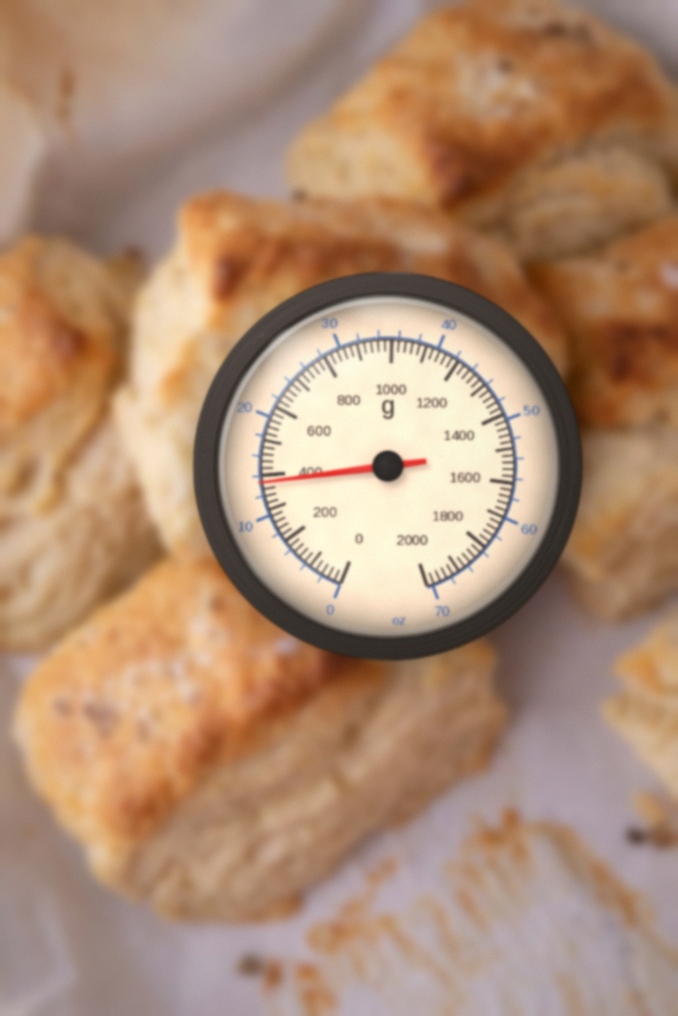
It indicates 380 g
